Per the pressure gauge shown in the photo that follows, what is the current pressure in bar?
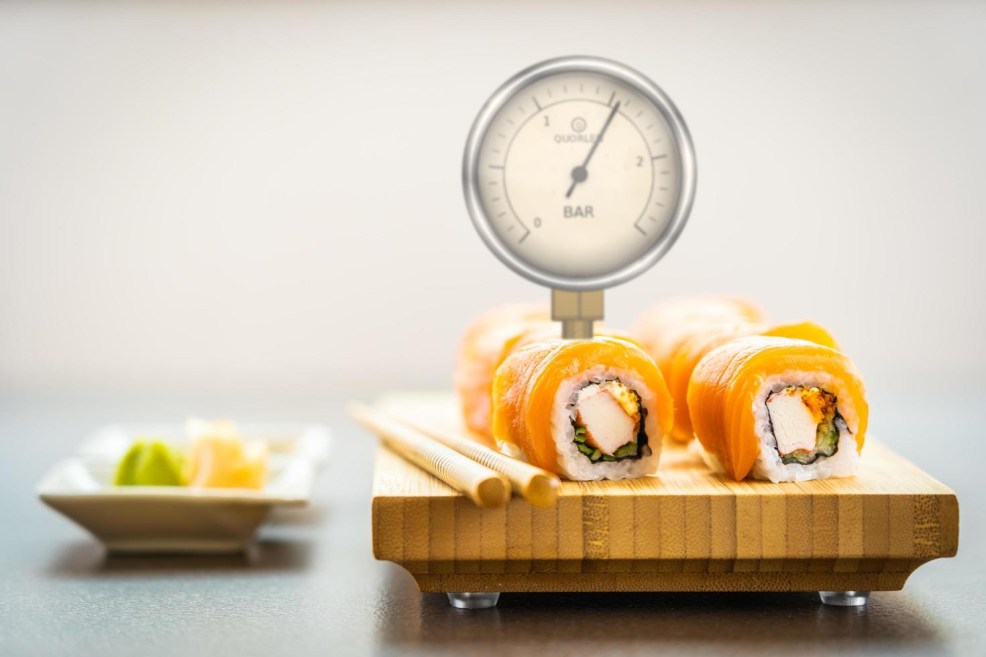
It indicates 1.55 bar
